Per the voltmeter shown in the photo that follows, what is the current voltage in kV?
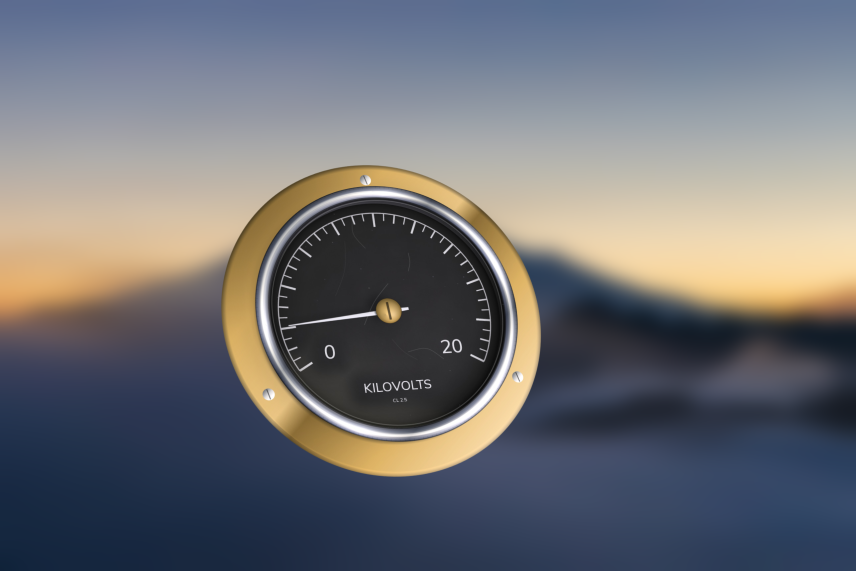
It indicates 2 kV
